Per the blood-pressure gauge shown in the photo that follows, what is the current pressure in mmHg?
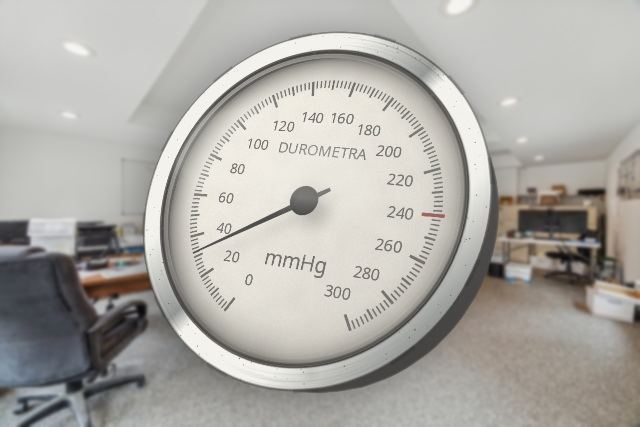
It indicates 30 mmHg
